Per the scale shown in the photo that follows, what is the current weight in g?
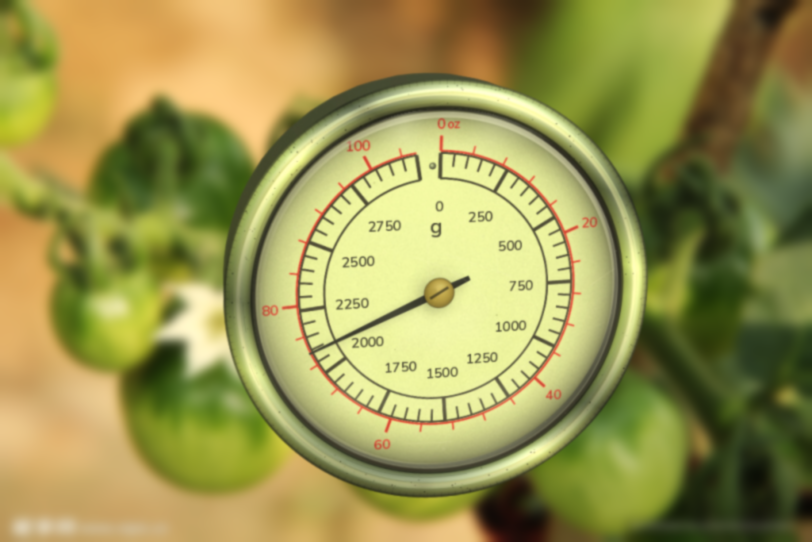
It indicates 2100 g
